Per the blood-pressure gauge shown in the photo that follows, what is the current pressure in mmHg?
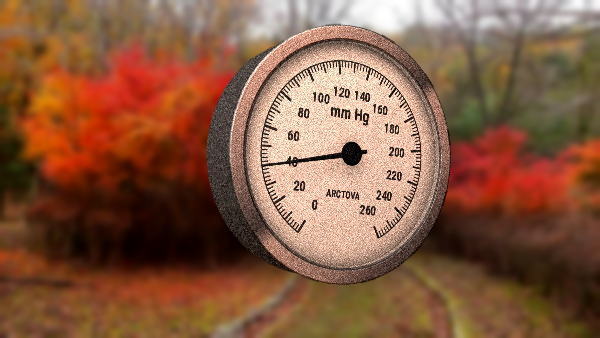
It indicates 40 mmHg
